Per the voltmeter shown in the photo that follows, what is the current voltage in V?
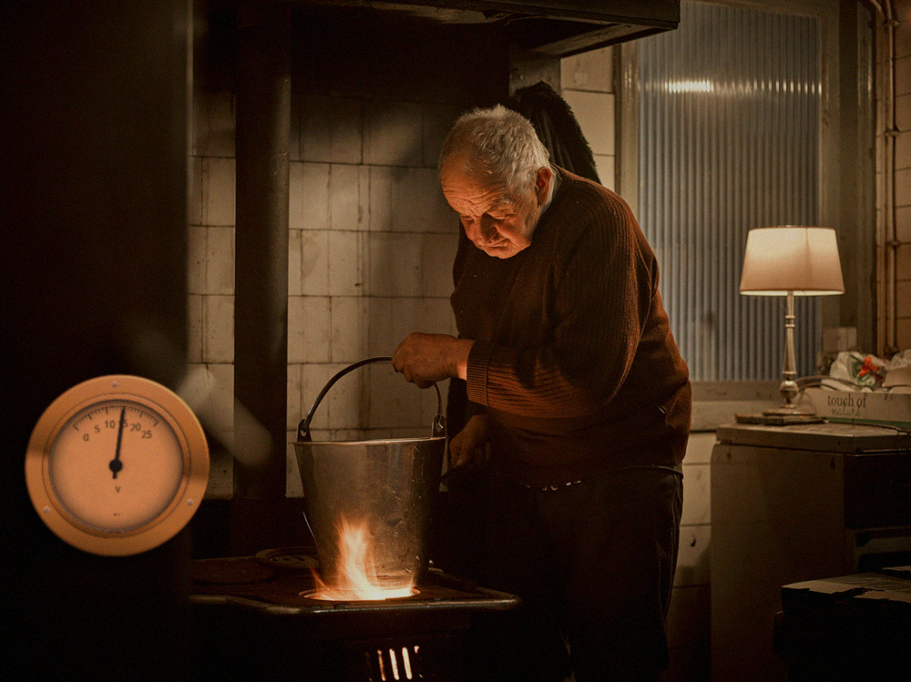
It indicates 15 V
